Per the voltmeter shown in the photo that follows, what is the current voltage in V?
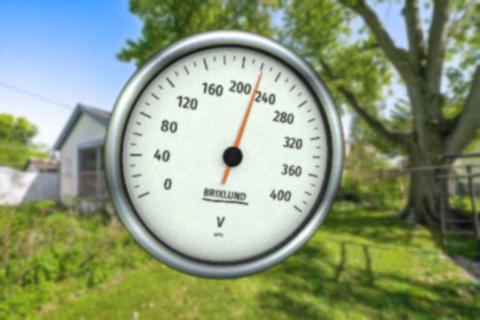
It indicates 220 V
